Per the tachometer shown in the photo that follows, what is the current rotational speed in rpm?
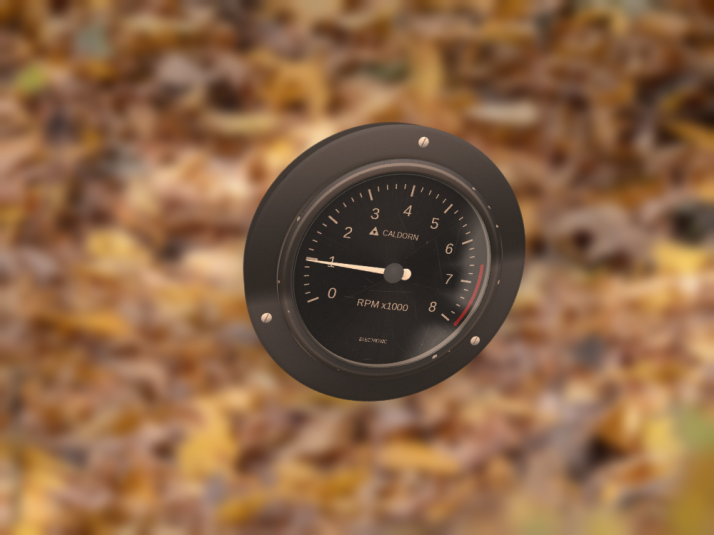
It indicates 1000 rpm
